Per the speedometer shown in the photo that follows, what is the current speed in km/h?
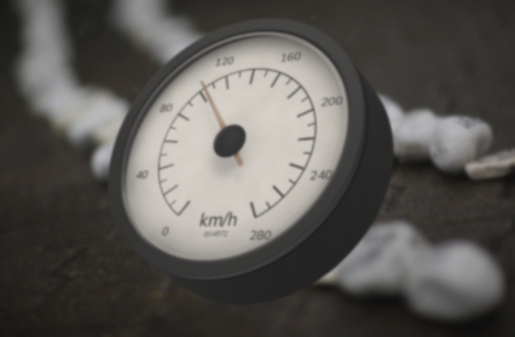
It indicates 105 km/h
